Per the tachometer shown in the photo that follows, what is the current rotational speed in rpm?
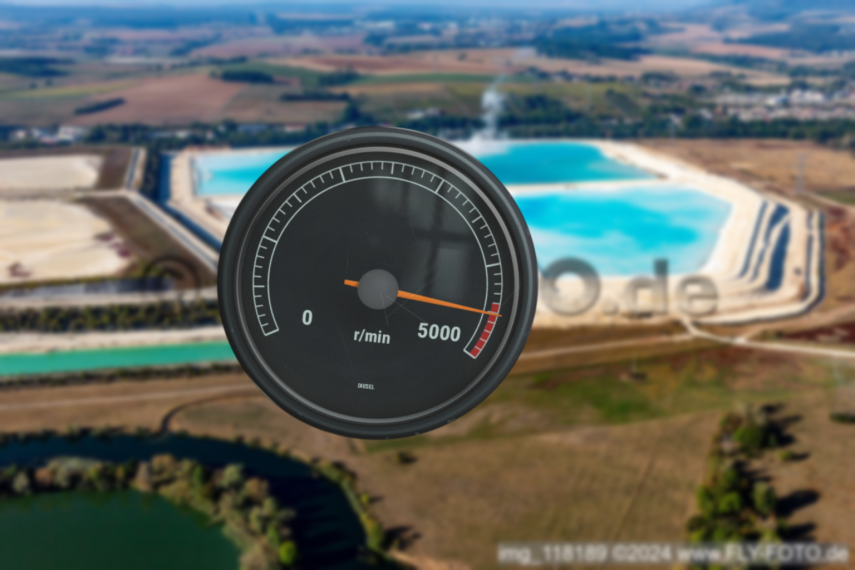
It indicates 4500 rpm
